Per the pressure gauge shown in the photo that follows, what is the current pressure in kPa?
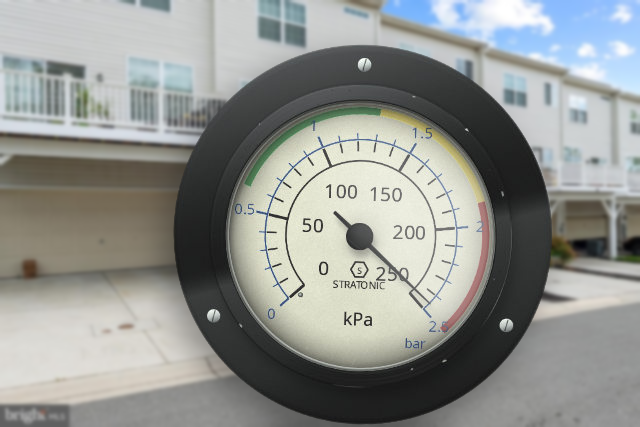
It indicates 245 kPa
